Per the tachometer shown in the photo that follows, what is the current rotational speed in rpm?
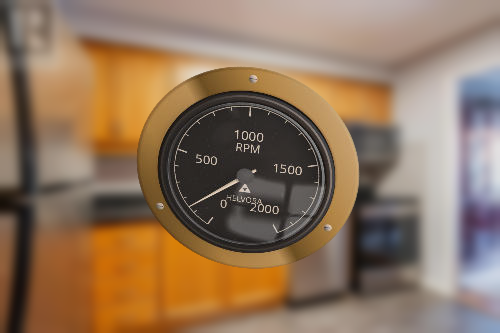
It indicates 150 rpm
